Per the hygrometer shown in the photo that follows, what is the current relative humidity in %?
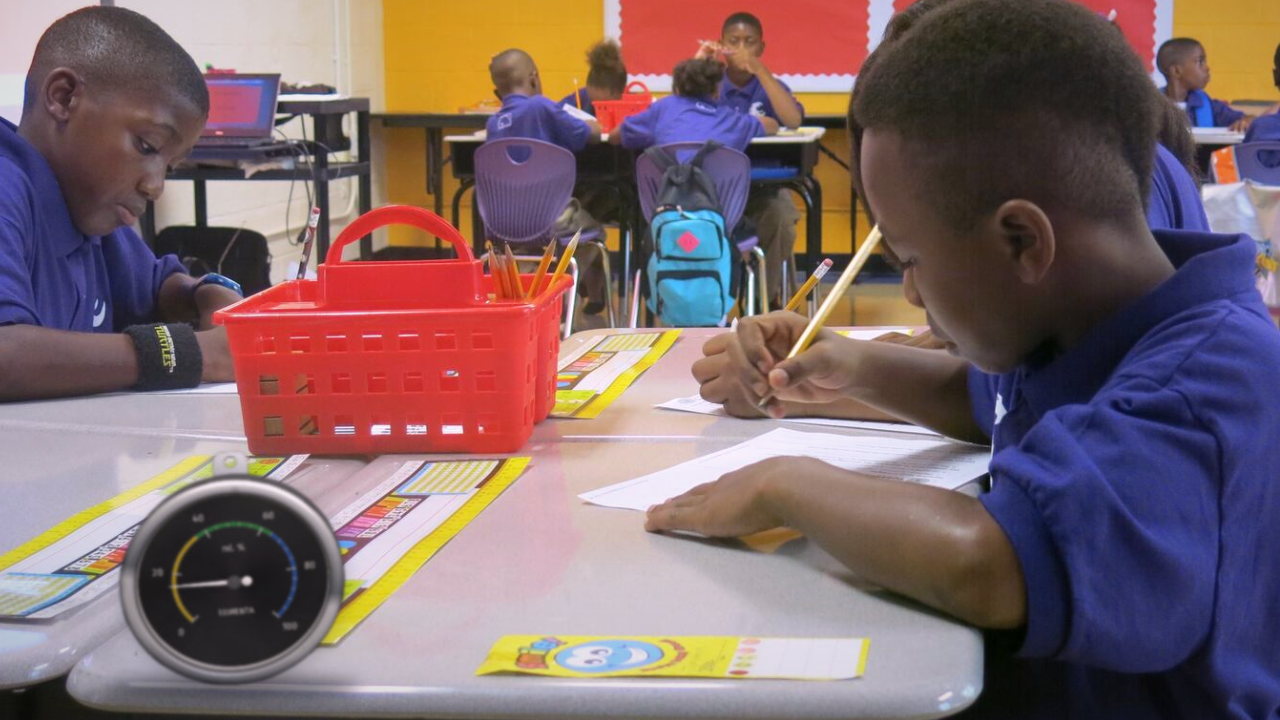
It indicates 16 %
